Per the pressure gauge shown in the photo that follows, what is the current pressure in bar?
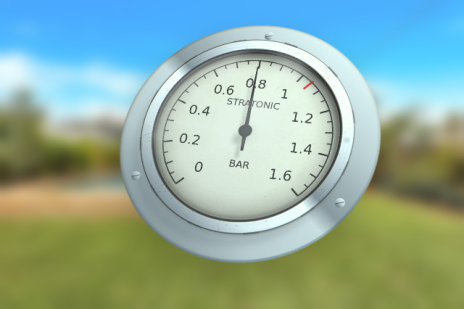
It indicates 0.8 bar
